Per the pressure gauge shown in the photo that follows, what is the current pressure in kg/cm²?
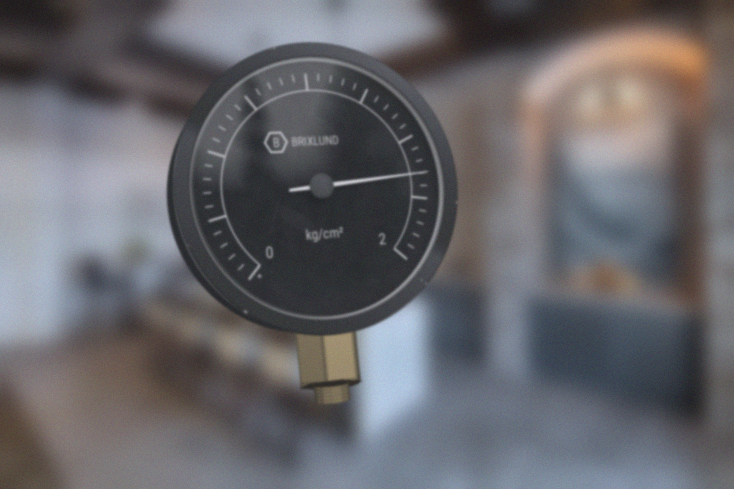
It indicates 1.65 kg/cm²
